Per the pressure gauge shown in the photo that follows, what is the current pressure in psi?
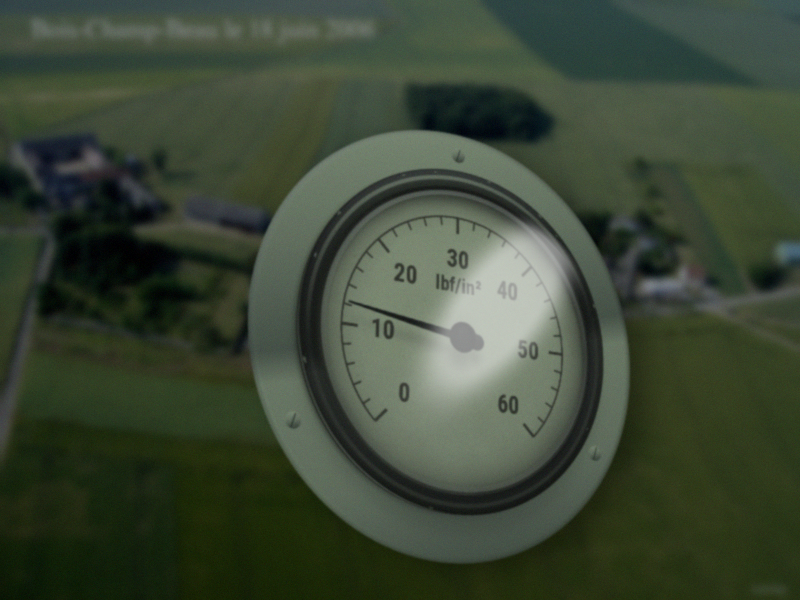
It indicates 12 psi
